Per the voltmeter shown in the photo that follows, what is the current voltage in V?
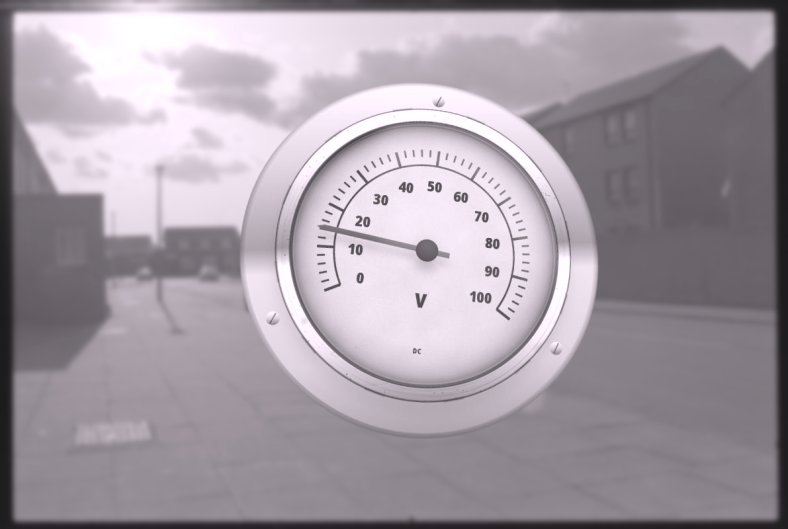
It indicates 14 V
